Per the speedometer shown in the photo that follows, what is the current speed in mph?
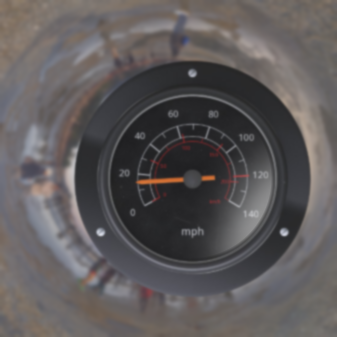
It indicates 15 mph
